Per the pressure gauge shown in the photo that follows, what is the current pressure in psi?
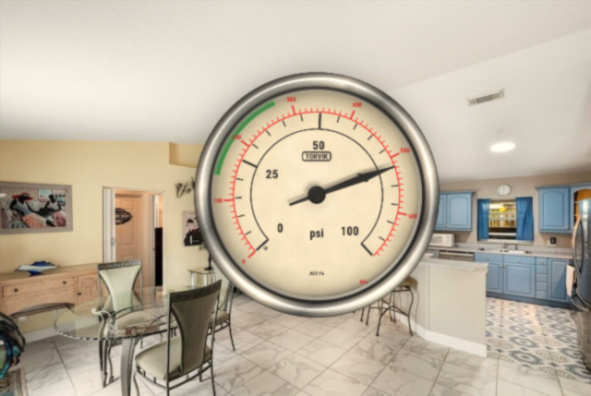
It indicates 75 psi
